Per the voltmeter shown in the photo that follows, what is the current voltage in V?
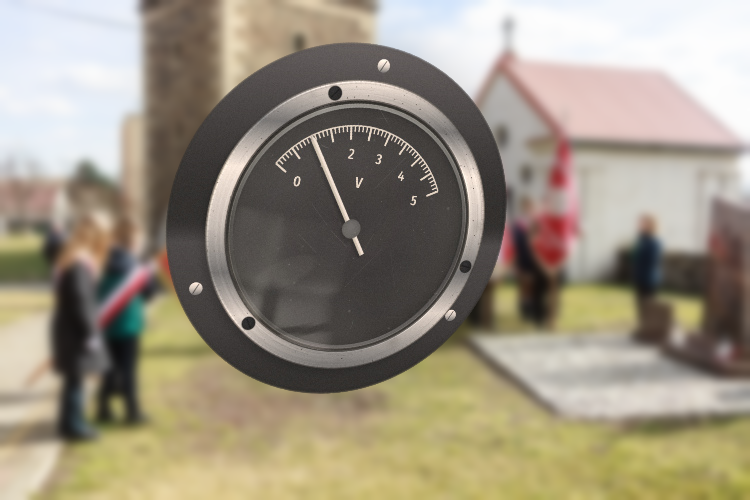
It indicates 1 V
